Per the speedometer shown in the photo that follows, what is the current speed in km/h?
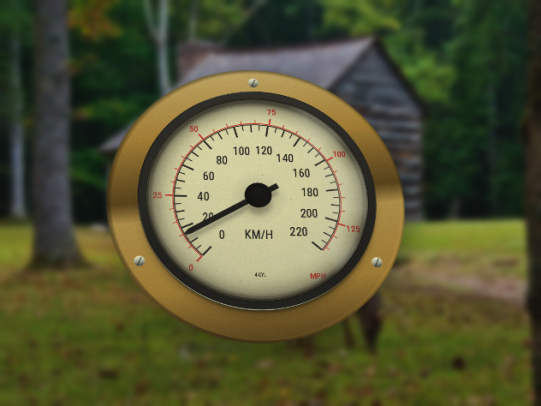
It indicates 15 km/h
